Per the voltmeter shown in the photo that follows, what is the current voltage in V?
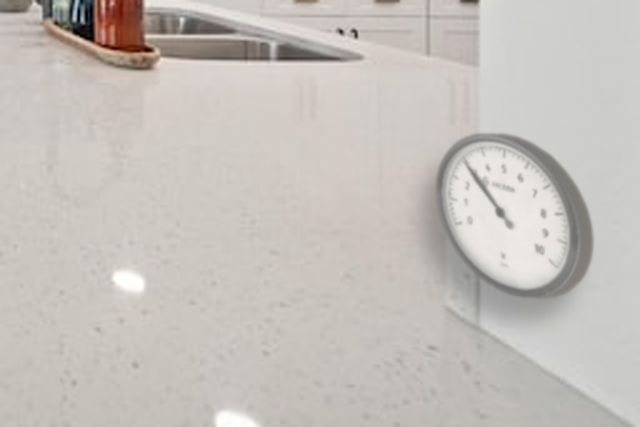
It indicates 3 V
